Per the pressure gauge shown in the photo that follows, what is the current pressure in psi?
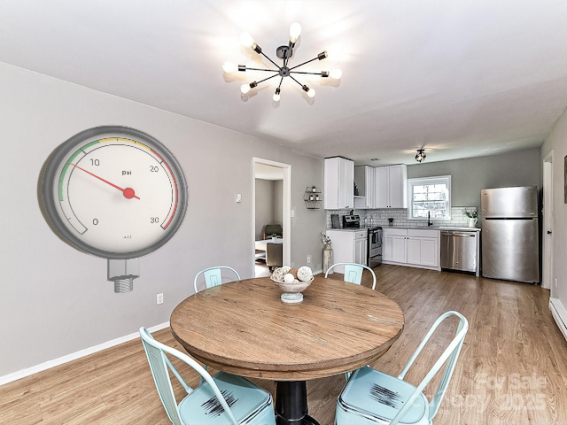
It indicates 8 psi
